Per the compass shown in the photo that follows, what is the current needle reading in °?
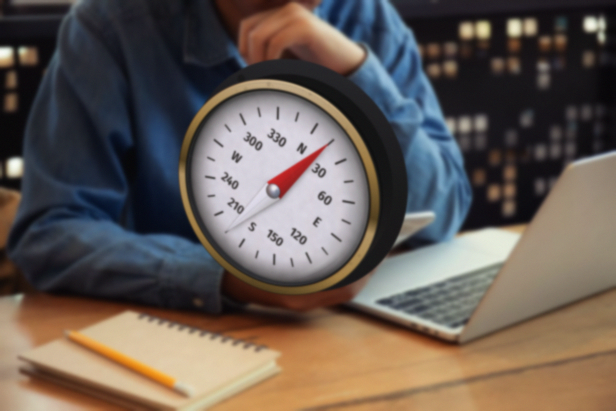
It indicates 15 °
